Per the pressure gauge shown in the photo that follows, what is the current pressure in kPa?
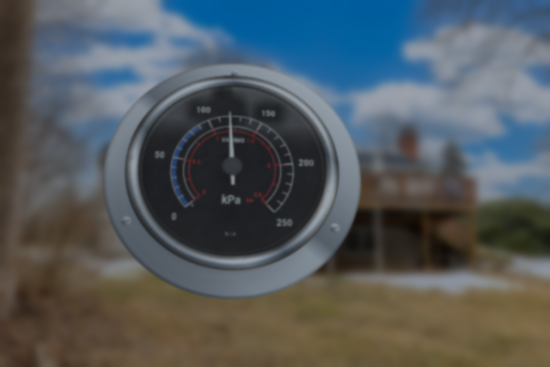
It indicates 120 kPa
